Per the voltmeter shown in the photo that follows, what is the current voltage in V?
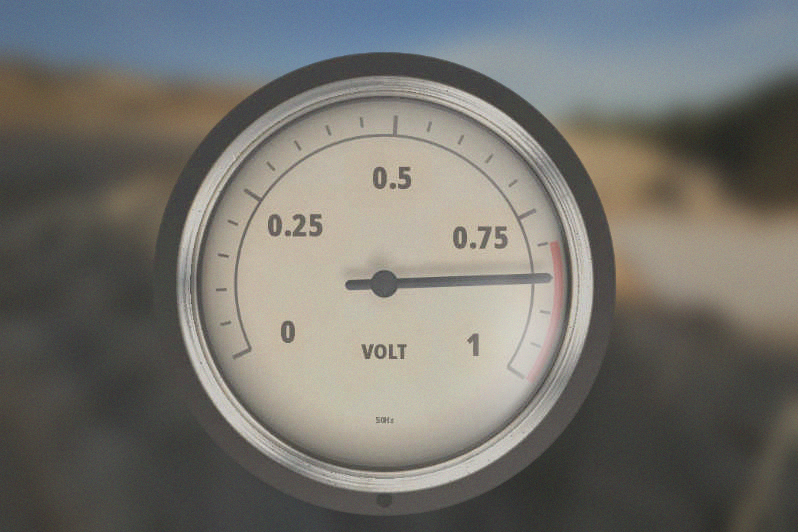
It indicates 0.85 V
